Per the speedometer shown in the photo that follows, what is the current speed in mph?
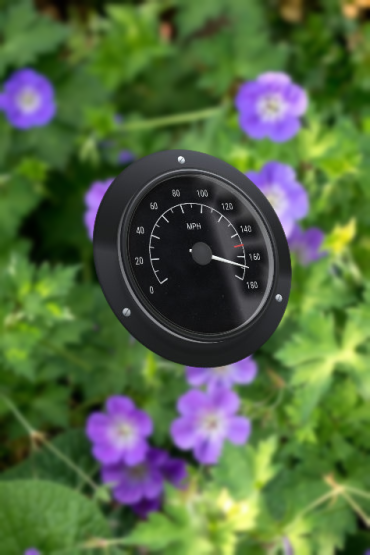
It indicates 170 mph
